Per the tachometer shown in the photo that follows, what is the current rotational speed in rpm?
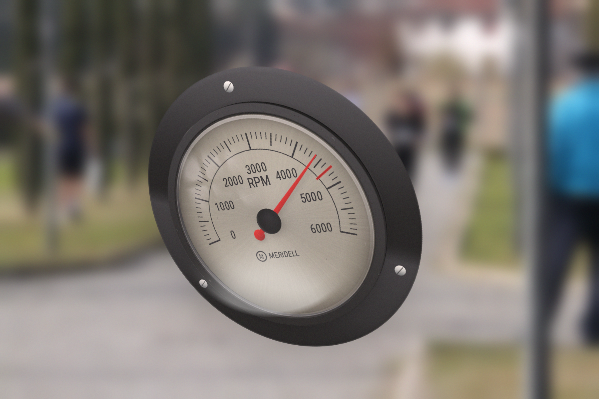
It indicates 4400 rpm
